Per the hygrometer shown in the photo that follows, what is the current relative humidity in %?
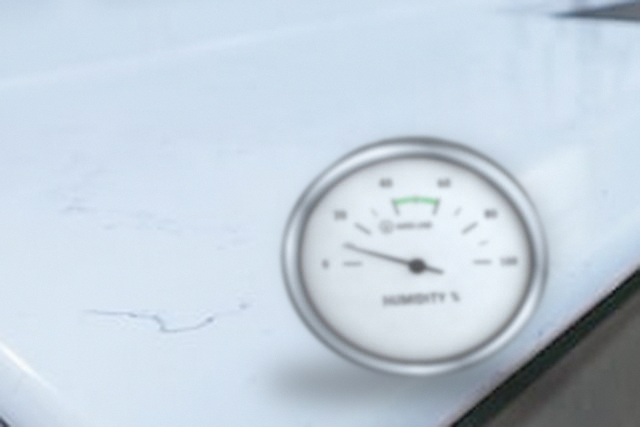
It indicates 10 %
